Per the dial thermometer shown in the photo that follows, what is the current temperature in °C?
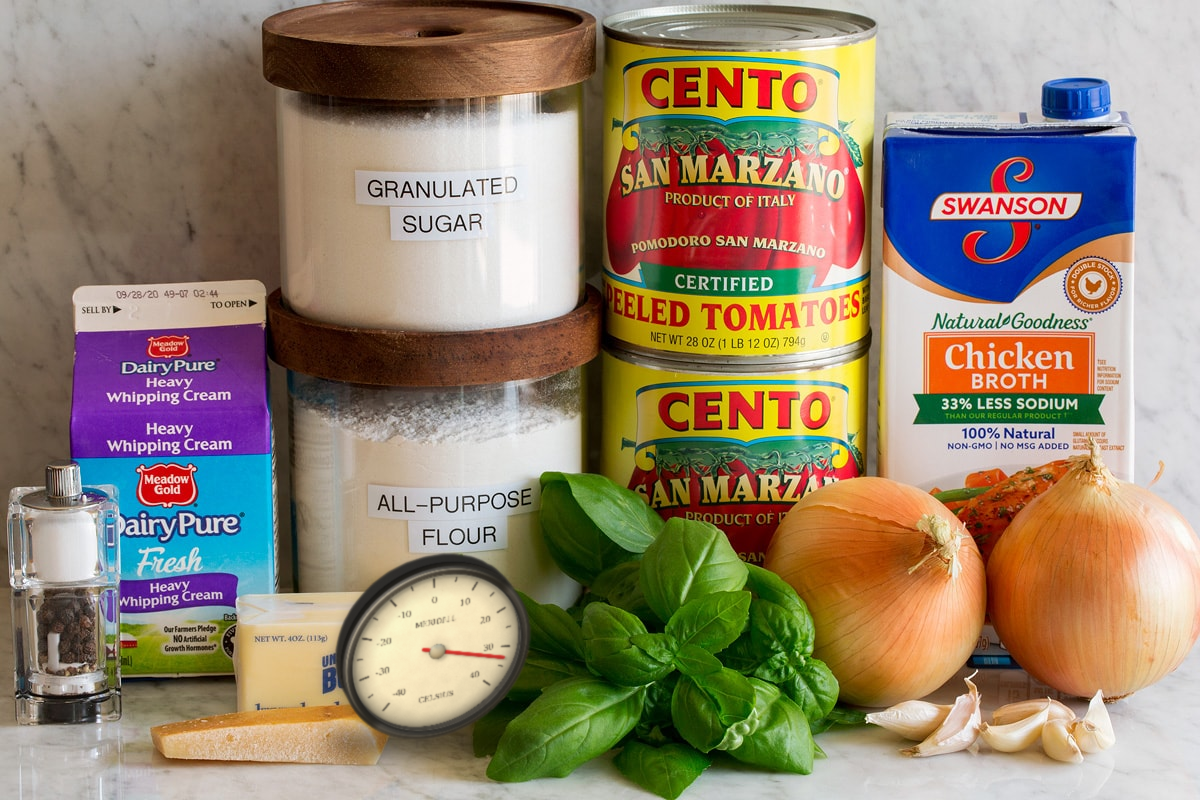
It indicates 32.5 °C
